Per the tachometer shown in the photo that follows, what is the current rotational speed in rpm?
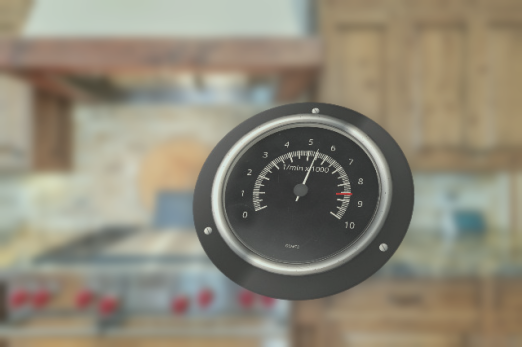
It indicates 5500 rpm
